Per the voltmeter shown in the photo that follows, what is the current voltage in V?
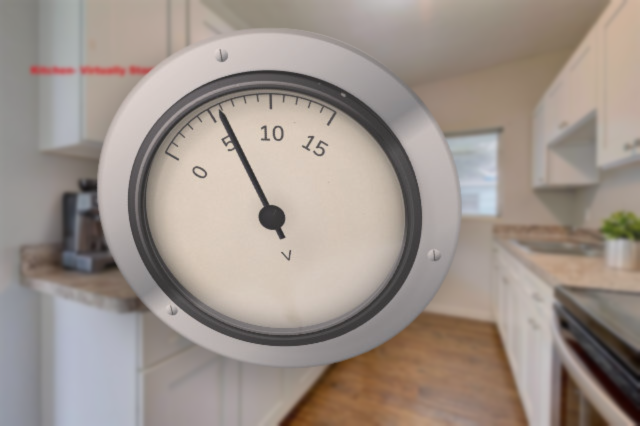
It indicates 6 V
